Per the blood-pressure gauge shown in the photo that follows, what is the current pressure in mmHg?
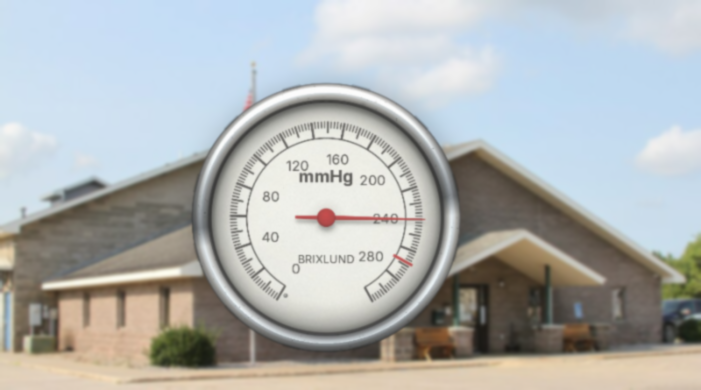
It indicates 240 mmHg
